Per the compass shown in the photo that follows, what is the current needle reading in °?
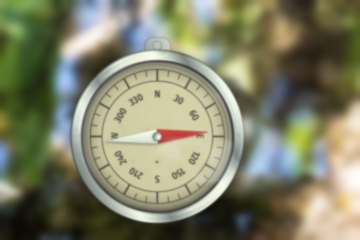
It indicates 85 °
